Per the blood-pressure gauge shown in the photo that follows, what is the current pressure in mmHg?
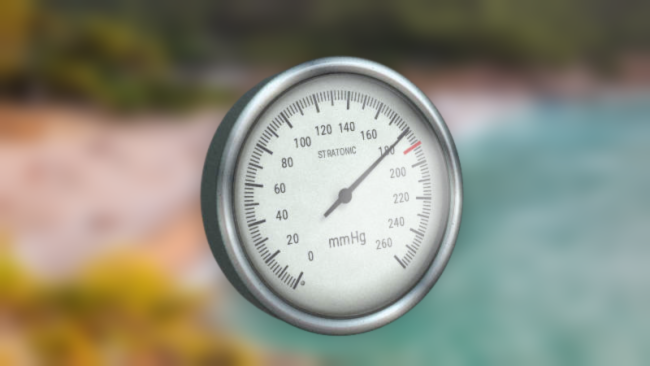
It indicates 180 mmHg
